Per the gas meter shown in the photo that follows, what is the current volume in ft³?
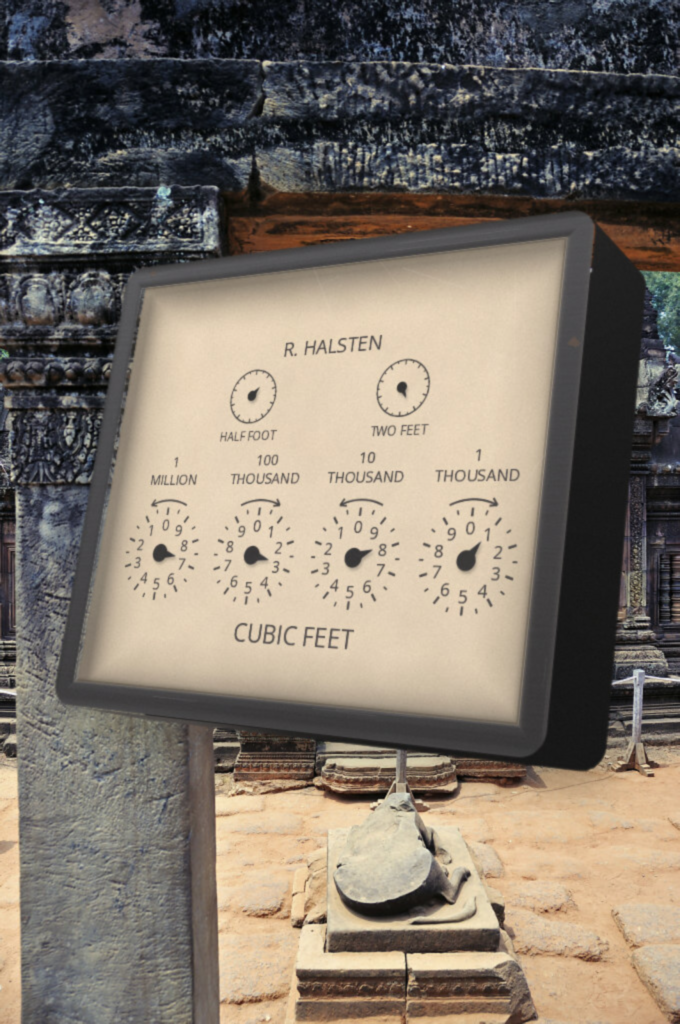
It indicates 728100 ft³
